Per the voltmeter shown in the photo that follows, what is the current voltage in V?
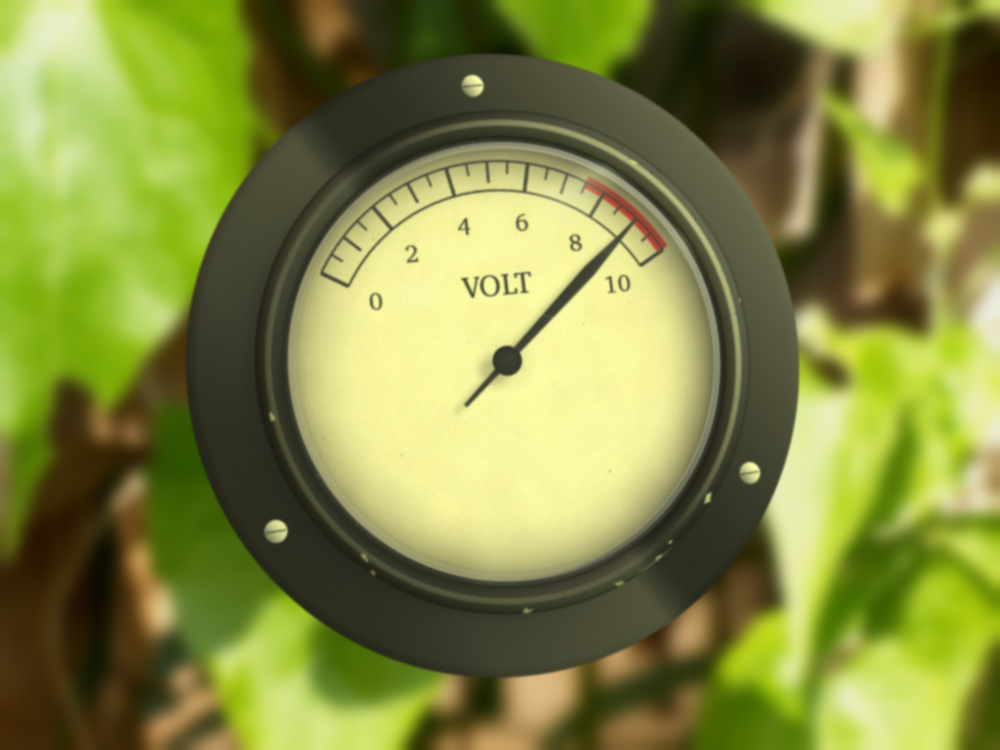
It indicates 9 V
